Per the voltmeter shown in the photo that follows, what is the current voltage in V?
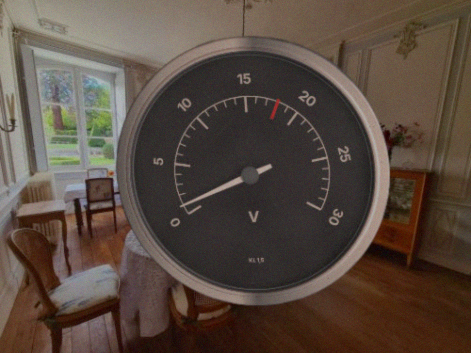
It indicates 1 V
